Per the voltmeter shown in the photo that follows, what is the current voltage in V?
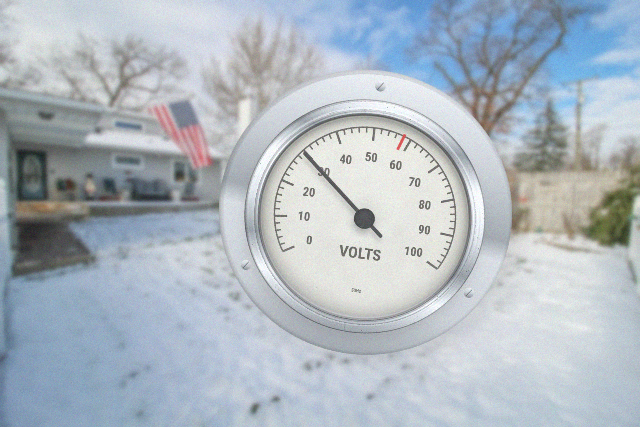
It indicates 30 V
